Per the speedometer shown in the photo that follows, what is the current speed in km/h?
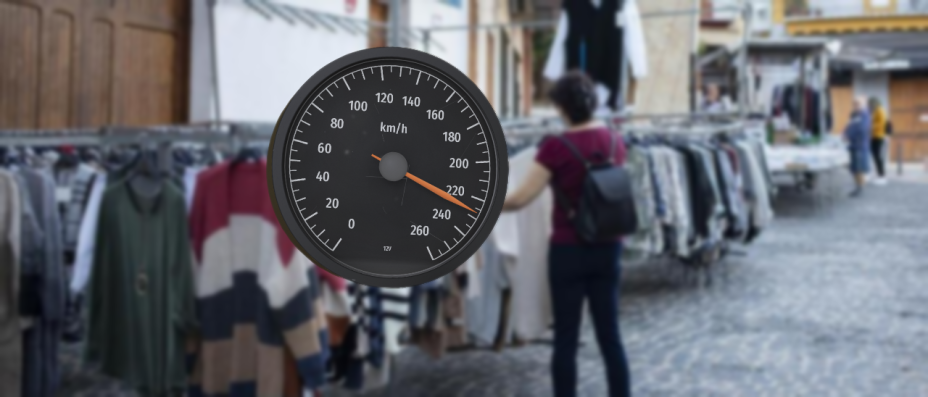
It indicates 227.5 km/h
